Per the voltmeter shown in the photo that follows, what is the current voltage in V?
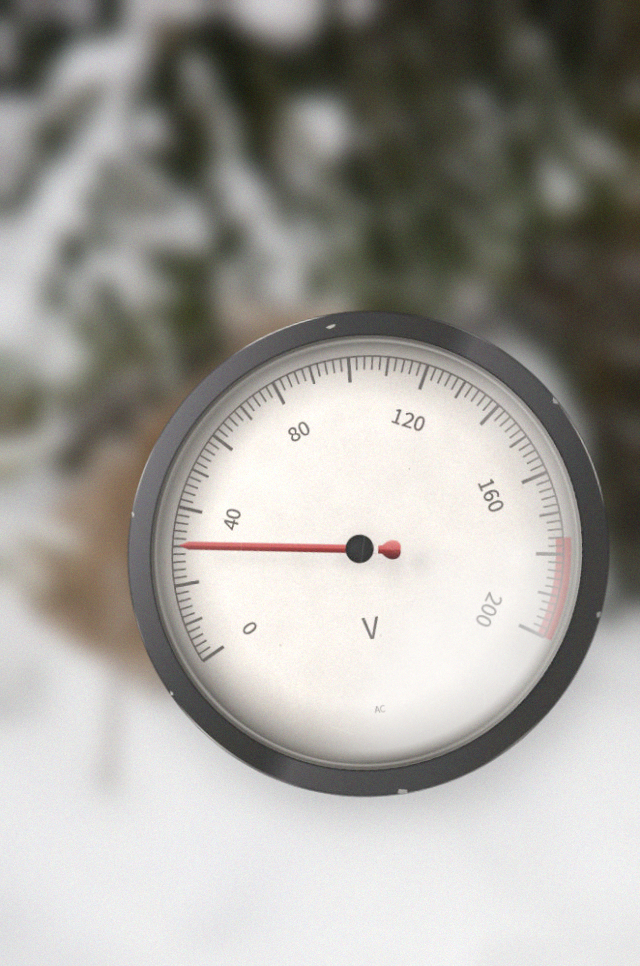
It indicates 30 V
